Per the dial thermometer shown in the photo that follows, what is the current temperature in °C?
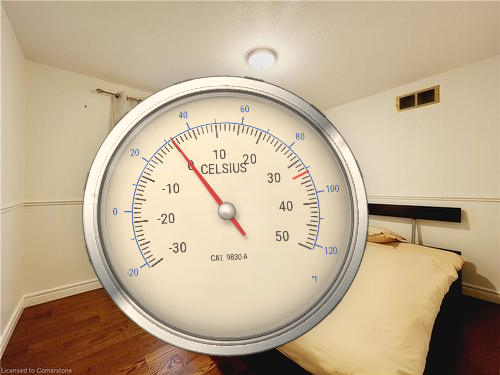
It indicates 0 °C
